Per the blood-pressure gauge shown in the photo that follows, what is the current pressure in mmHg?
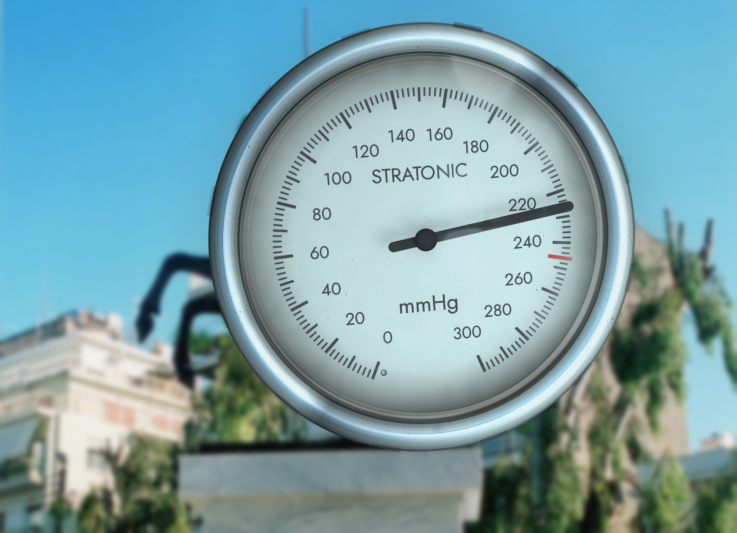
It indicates 226 mmHg
